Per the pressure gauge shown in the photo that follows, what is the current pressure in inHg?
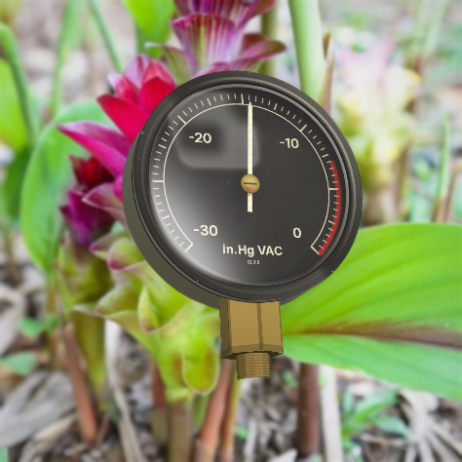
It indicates -14.5 inHg
